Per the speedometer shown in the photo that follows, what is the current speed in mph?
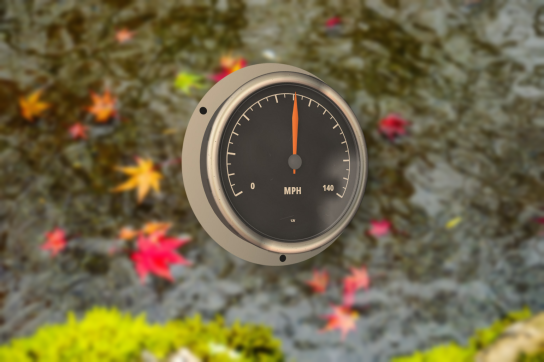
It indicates 70 mph
